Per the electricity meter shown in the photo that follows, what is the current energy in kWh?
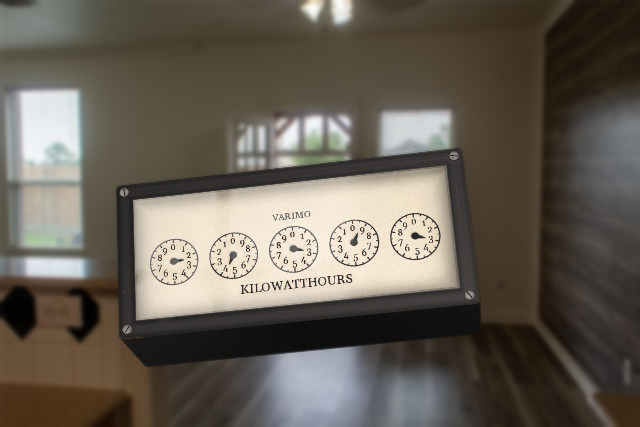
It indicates 24293 kWh
